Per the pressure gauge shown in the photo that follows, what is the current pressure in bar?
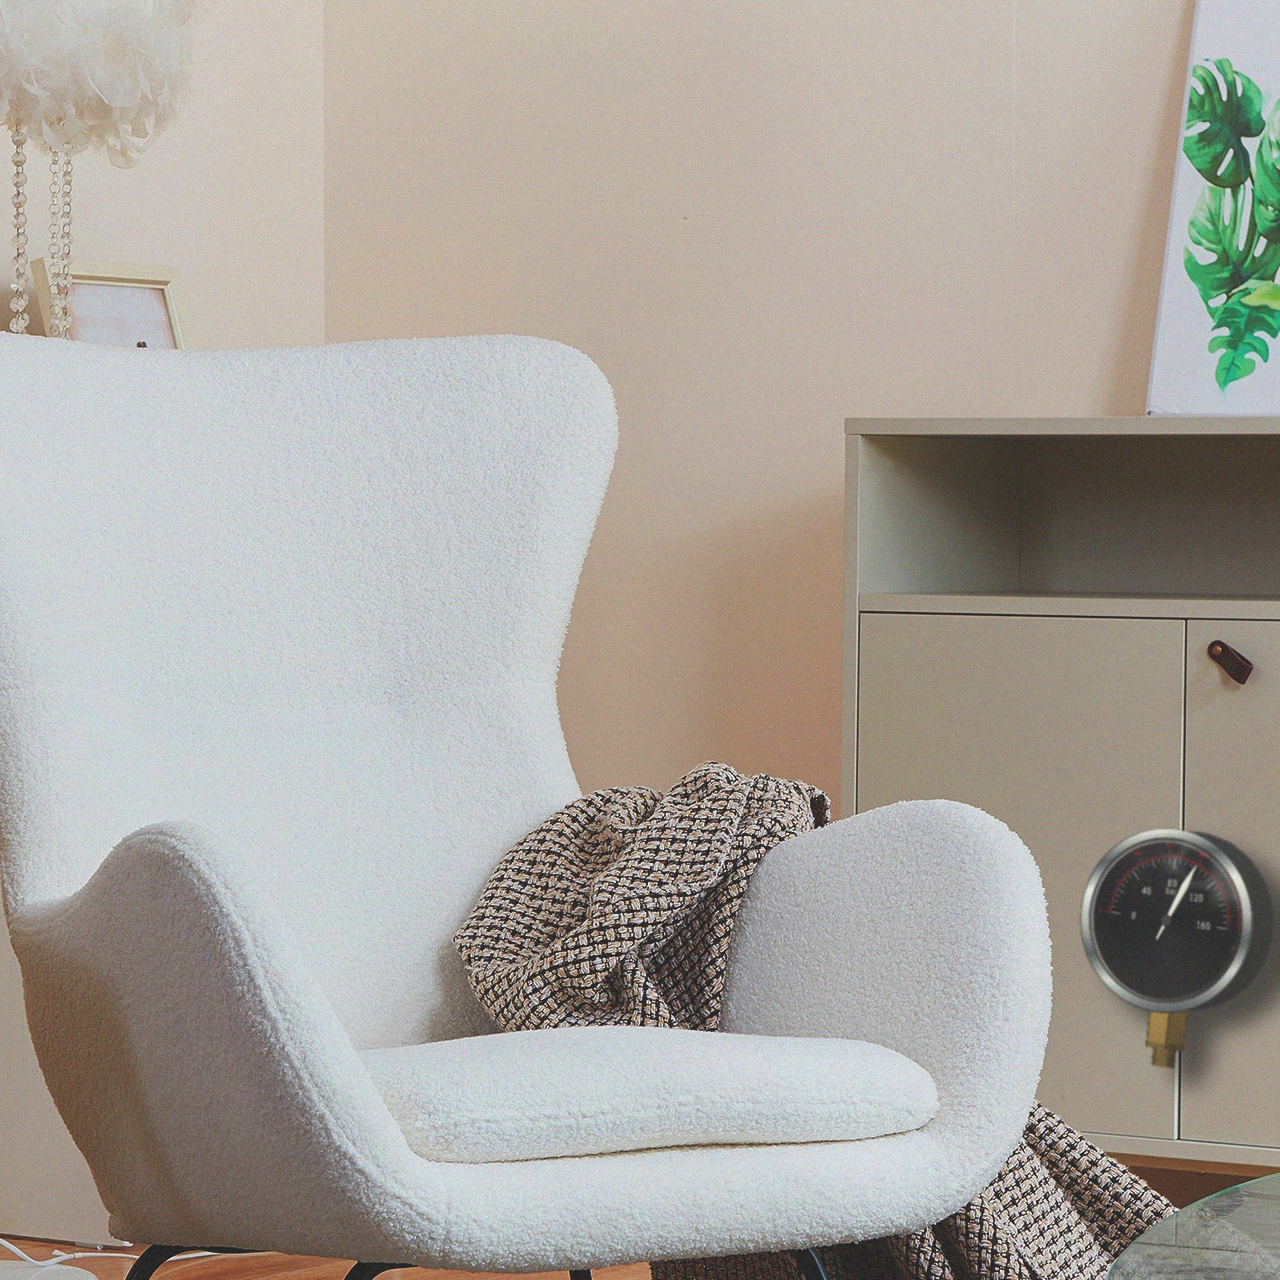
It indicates 100 bar
